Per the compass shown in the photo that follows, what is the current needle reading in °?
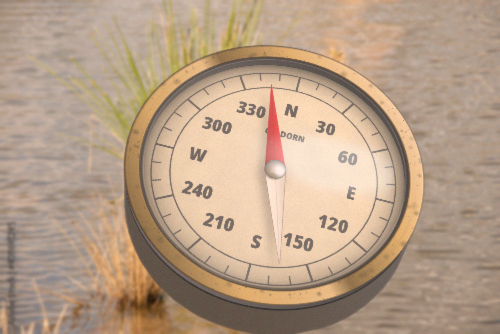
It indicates 345 °
